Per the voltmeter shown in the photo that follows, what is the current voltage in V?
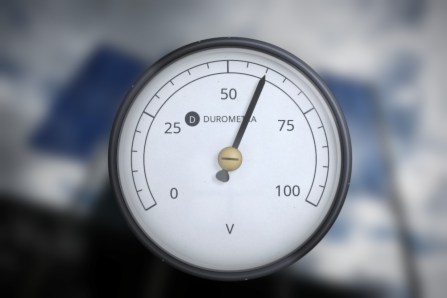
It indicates 60 V
